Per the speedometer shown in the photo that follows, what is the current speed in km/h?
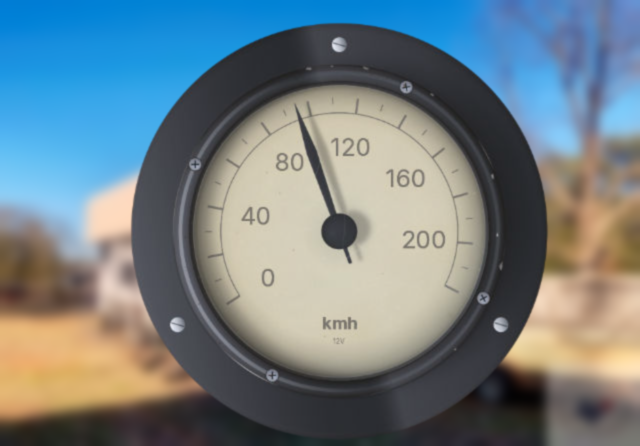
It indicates 95 km/h
